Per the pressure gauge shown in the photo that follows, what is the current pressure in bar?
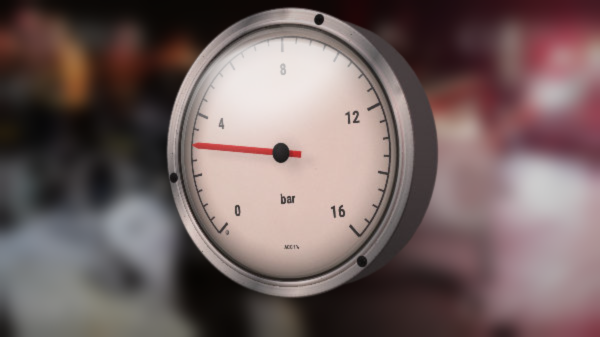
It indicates 3 bar
